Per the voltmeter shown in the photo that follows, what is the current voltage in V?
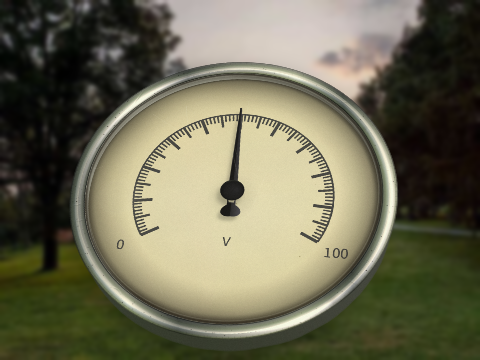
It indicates 50 V
